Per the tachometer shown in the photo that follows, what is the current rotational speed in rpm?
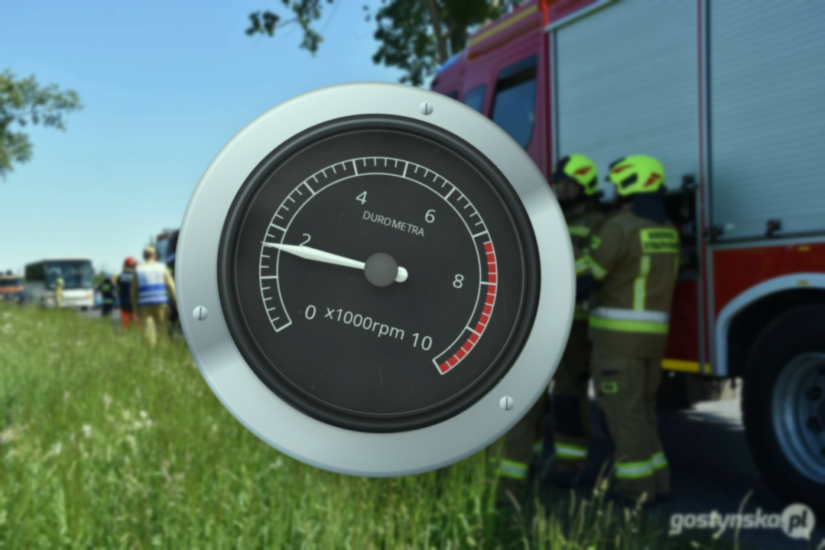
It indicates 1600 rpm
